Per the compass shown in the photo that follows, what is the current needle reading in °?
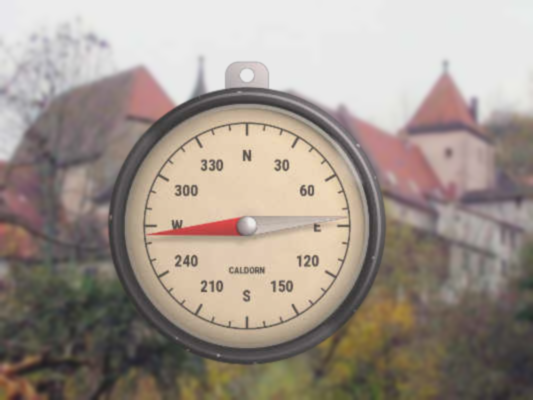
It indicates 265 °
